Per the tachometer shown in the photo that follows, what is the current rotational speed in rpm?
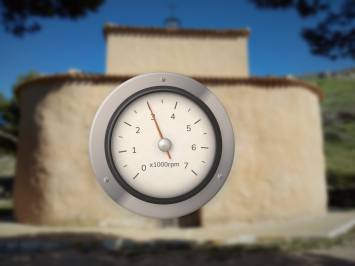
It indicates 3000 rpm
